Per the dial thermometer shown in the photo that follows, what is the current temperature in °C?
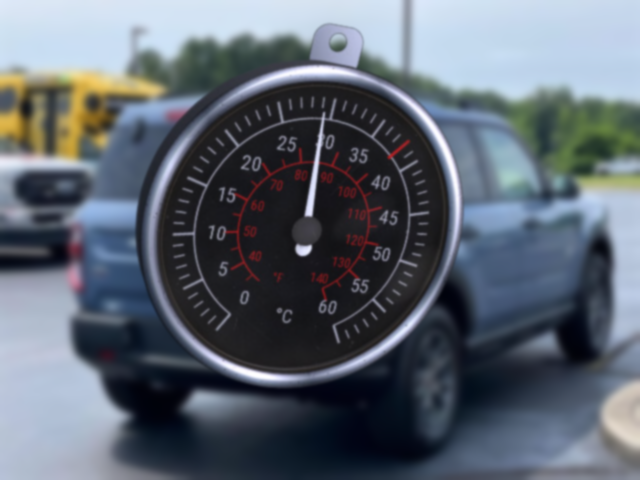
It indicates 29 °C
